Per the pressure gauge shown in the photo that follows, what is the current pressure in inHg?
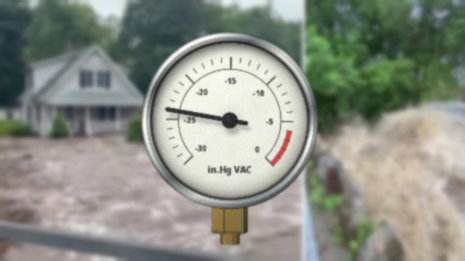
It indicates -24 inHg
